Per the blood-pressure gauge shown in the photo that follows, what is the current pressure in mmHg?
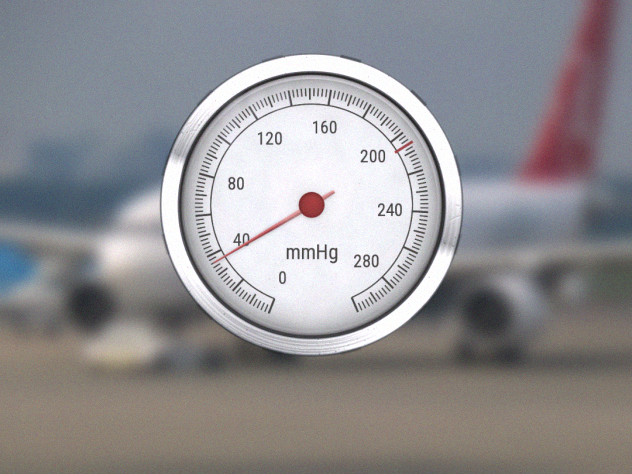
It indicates 36 mmHg
